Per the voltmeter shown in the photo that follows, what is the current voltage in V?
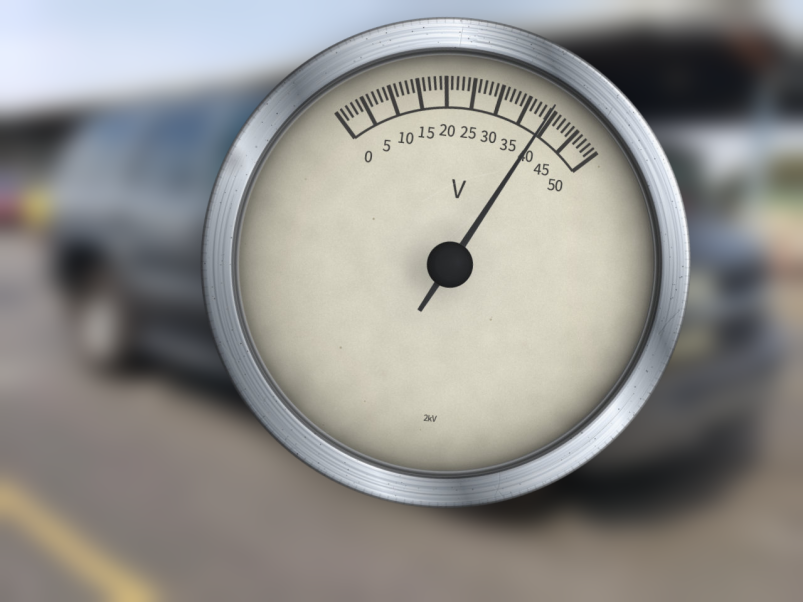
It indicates 39 V
